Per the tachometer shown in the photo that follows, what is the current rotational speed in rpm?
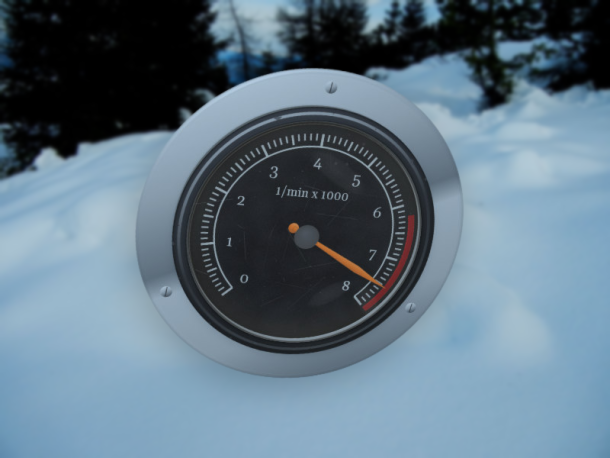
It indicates 7500 rpm
